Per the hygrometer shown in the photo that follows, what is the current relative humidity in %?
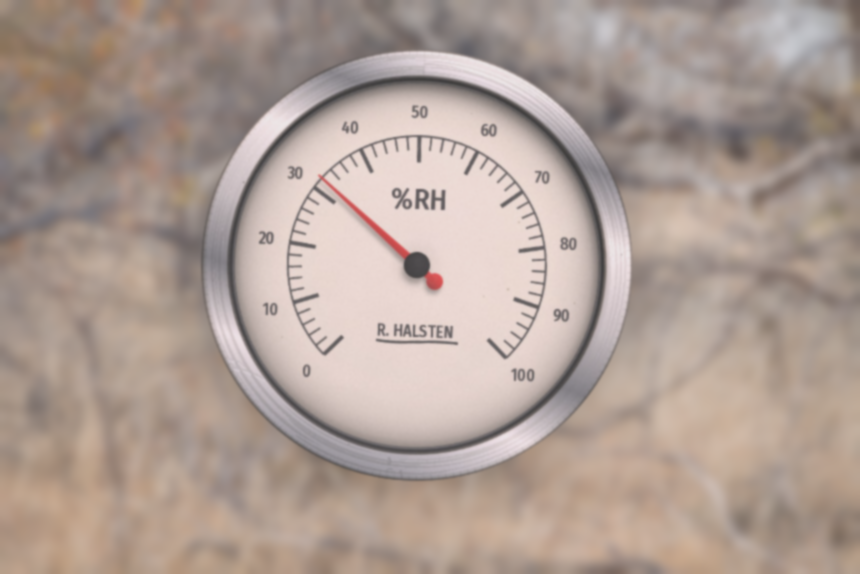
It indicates 32 %
